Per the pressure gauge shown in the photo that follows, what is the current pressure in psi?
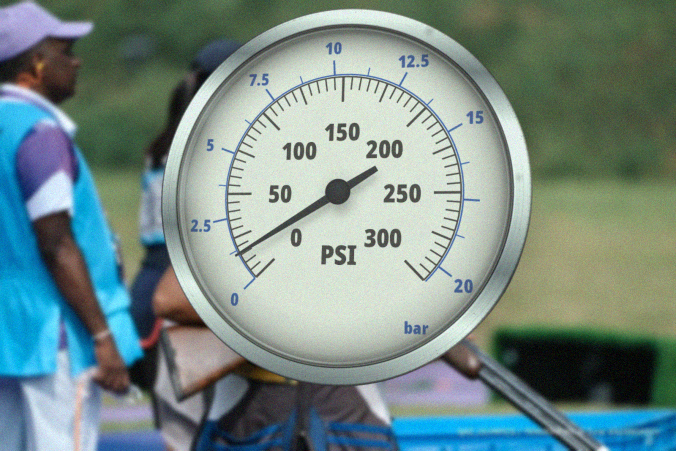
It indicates 15 psi
